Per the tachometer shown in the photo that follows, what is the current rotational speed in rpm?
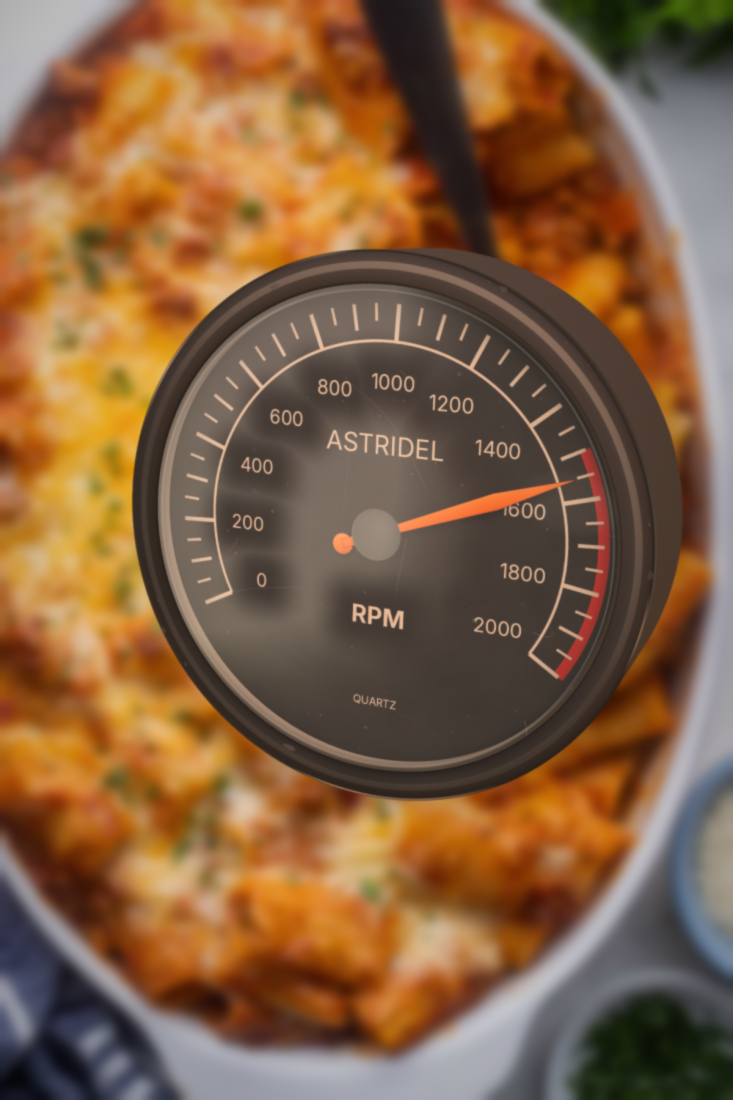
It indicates 1550 rpm
